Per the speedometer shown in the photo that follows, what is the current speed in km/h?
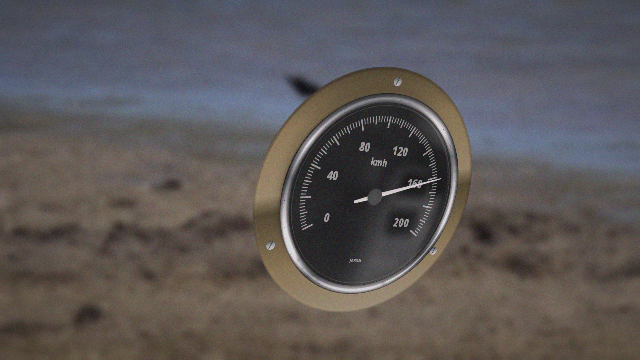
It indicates 160 km/h
